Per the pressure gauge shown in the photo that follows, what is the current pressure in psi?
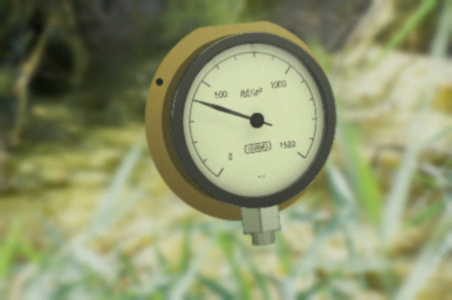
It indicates 400 psi
